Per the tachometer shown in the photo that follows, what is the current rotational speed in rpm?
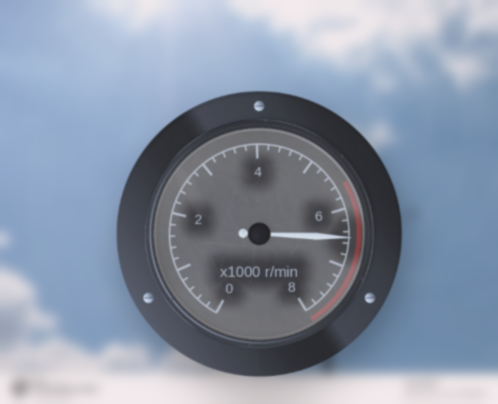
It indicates 6500 rpm
